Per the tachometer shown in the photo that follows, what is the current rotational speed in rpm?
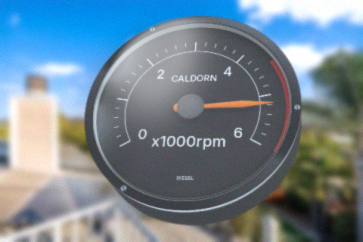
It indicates 5200 rpm
